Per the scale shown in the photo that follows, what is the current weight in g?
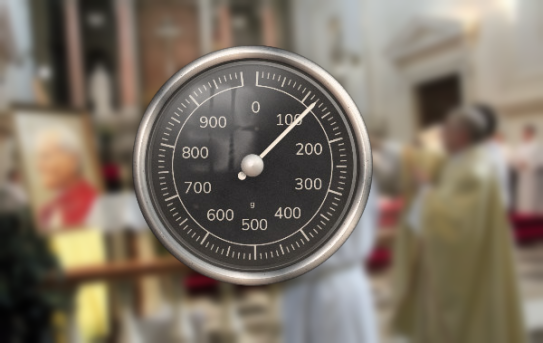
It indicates 120 g
